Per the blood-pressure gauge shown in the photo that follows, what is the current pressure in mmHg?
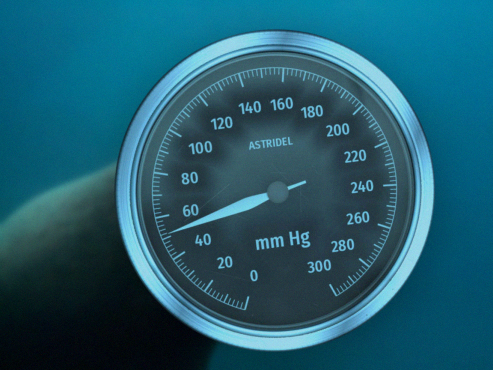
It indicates 52 mmHg
